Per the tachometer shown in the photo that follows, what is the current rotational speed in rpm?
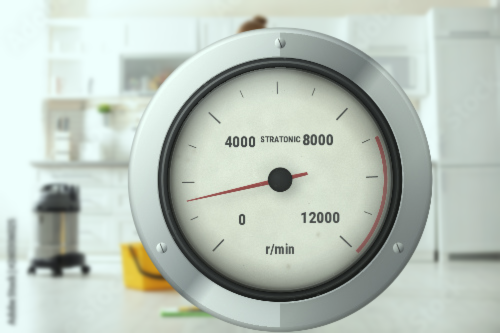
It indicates 1500 rpm
